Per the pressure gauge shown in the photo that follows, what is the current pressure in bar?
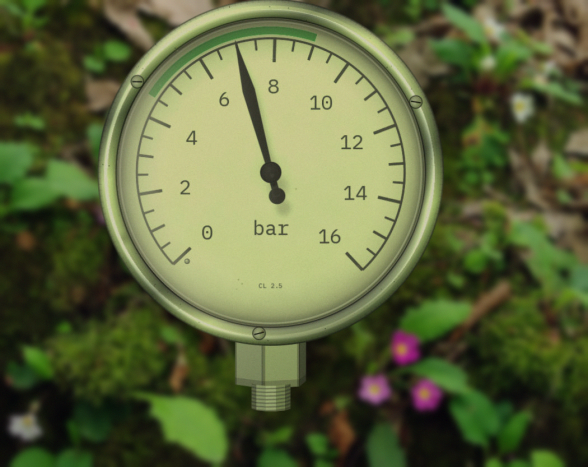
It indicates 7 bar
